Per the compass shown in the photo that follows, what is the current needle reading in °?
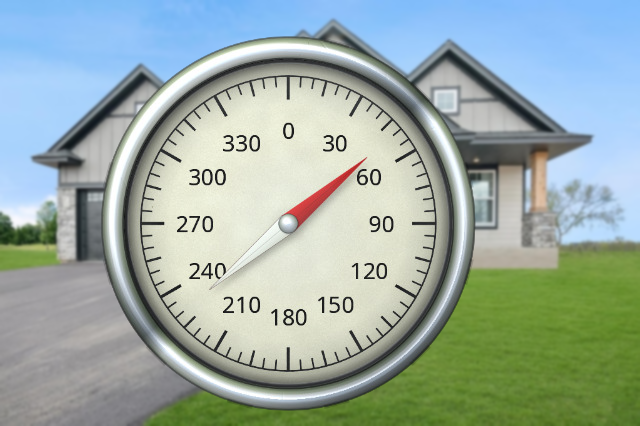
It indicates 50 °
